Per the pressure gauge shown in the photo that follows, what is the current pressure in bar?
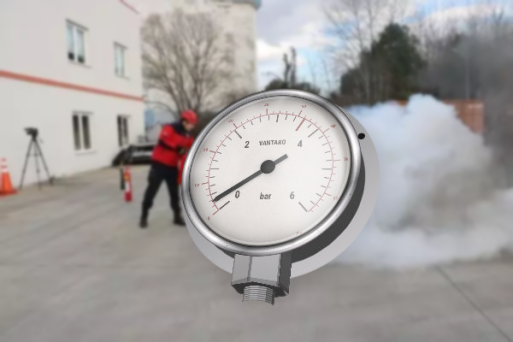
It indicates 0.2 bar
